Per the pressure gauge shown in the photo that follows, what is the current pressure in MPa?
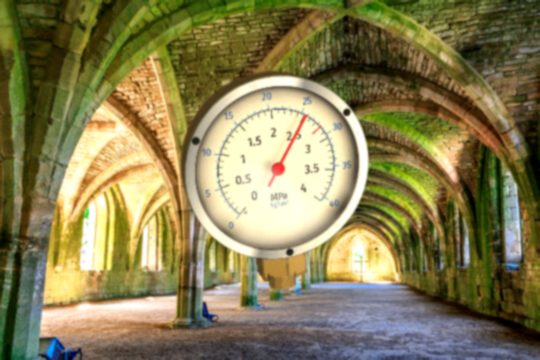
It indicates 2.5 MPa
